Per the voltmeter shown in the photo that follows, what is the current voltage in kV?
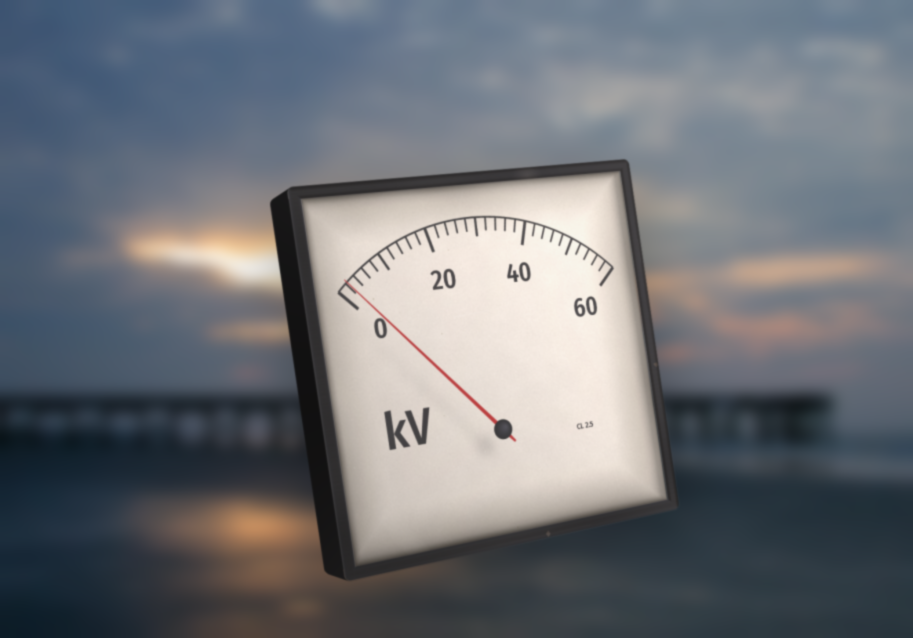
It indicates 2 kV
